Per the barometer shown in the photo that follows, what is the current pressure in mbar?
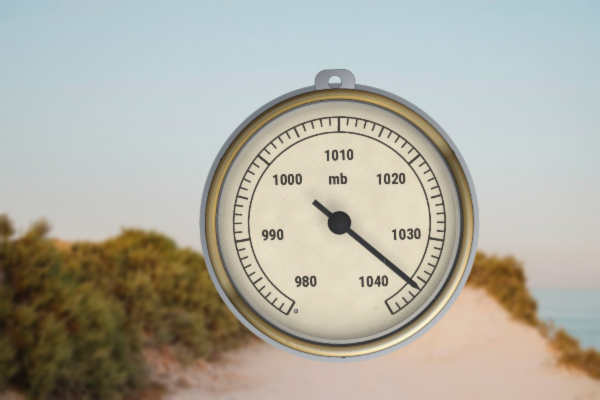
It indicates 1036 mbar
